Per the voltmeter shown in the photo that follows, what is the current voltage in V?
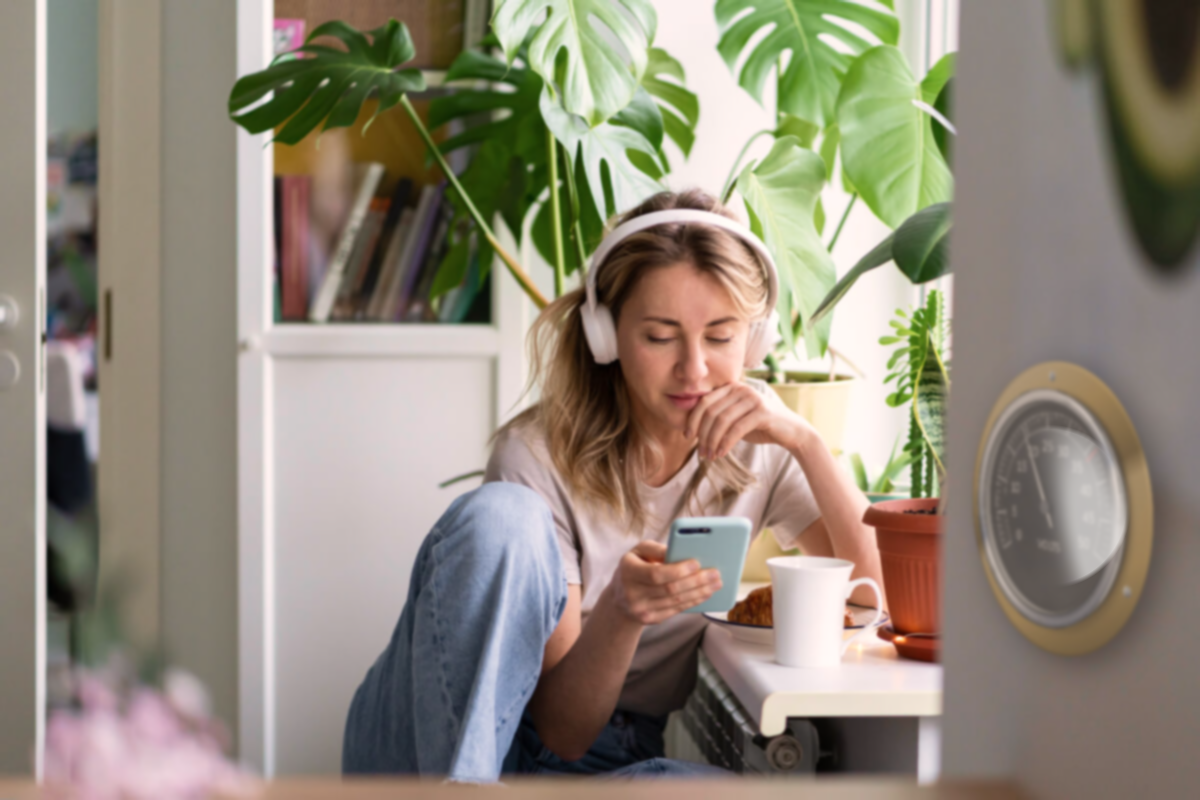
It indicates 20 V
